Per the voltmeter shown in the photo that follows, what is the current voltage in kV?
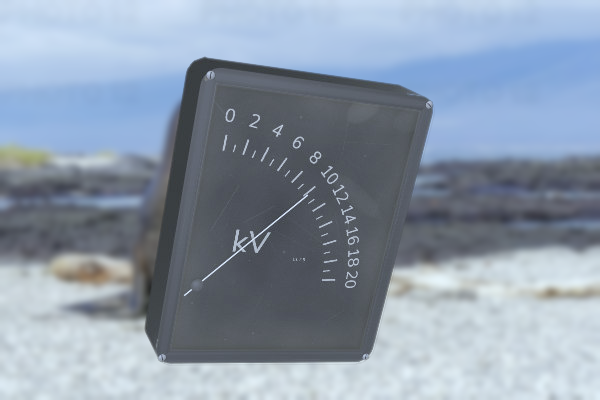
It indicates 10 kV
